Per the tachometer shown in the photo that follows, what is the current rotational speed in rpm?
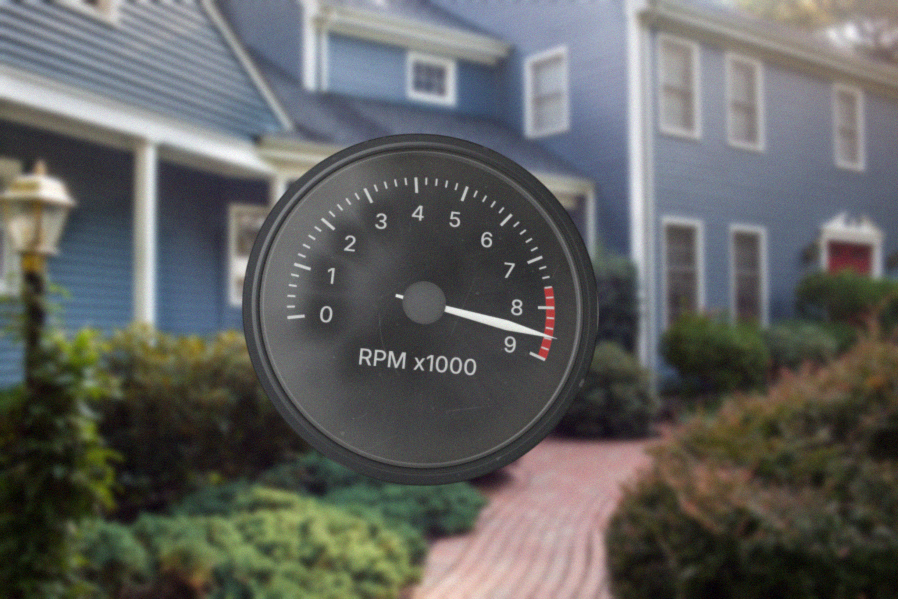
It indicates 8600 rpm
